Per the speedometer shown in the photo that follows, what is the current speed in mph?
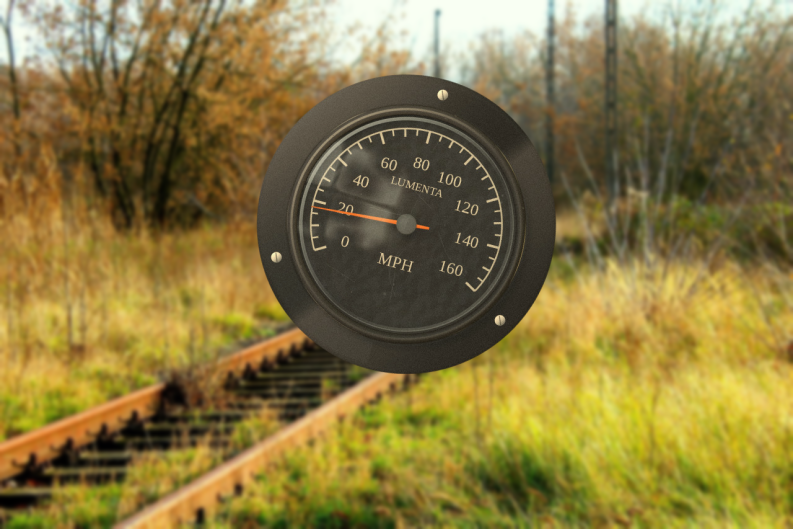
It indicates 17.5 mph
